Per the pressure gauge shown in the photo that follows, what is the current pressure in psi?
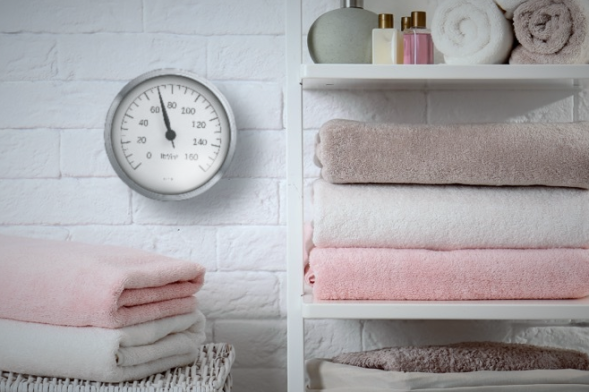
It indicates 70 psi
